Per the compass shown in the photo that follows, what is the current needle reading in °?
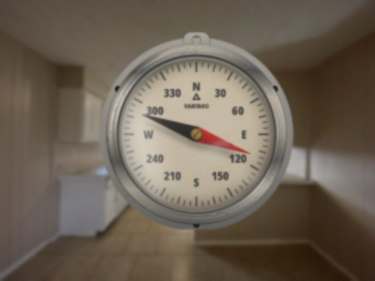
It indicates 110 °
